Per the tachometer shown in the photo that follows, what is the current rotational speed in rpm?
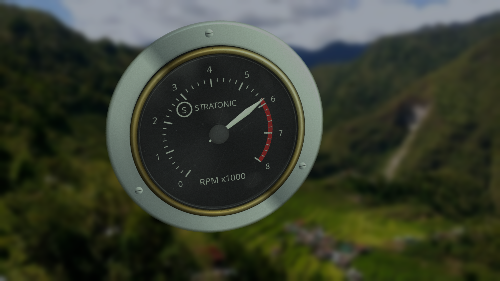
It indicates 5800 rpm
